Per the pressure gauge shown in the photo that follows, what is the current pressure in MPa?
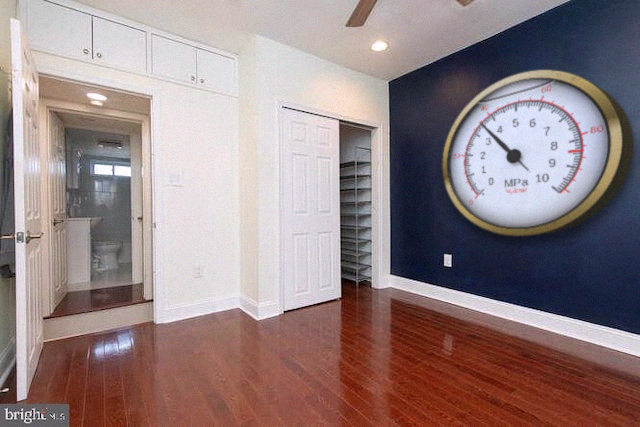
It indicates 3.5 MPa
